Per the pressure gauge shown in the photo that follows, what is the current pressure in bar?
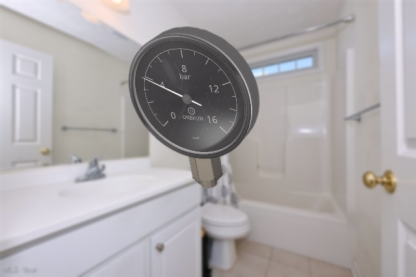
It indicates 4 bar
